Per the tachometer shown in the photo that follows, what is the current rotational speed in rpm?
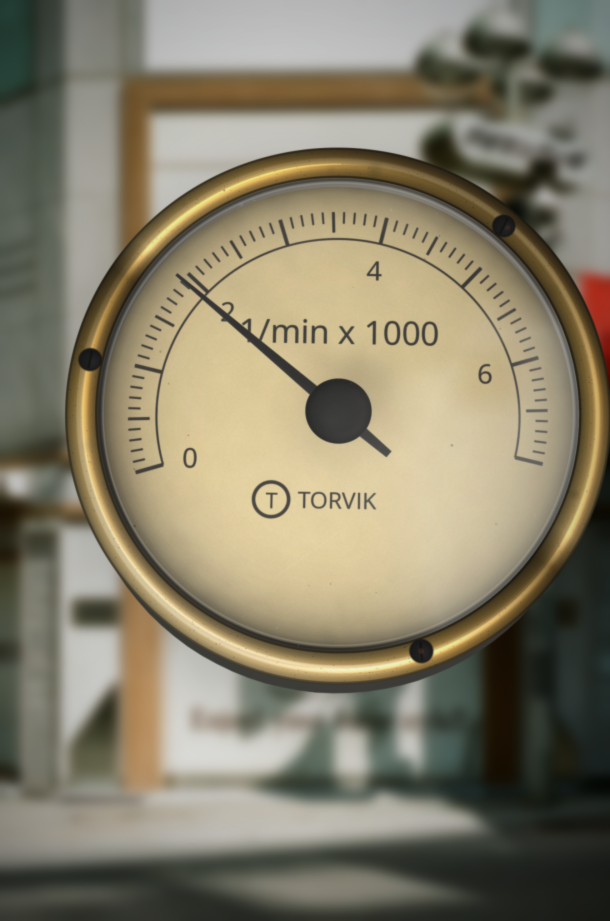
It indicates 1900 rpm
